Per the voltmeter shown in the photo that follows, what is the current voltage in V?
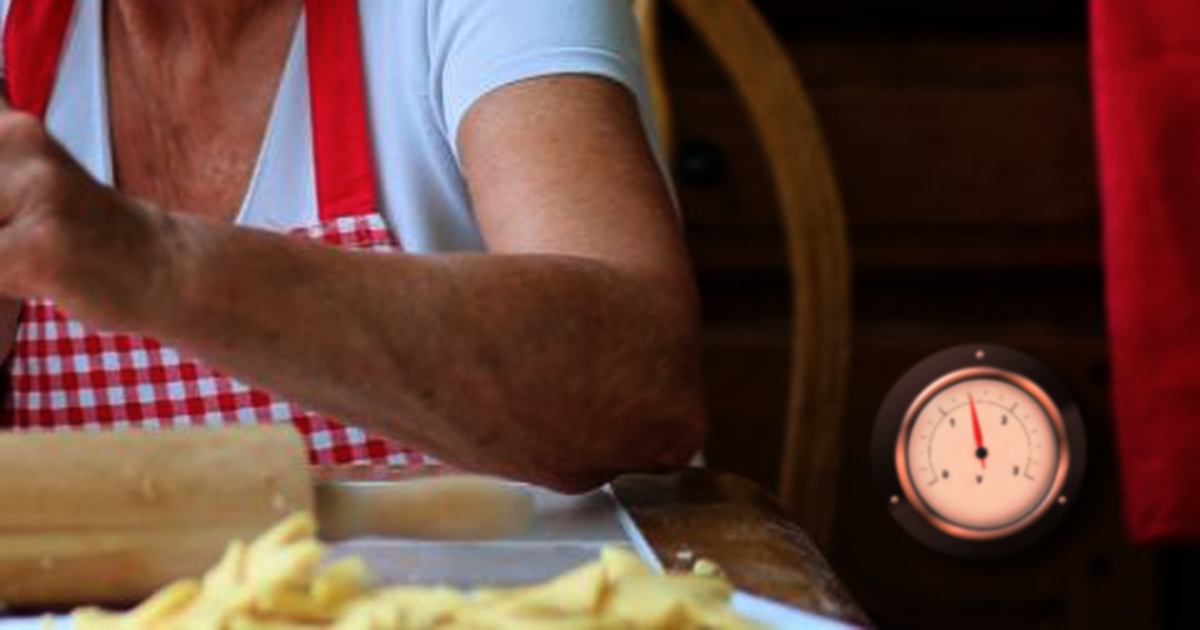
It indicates 1.4 V
